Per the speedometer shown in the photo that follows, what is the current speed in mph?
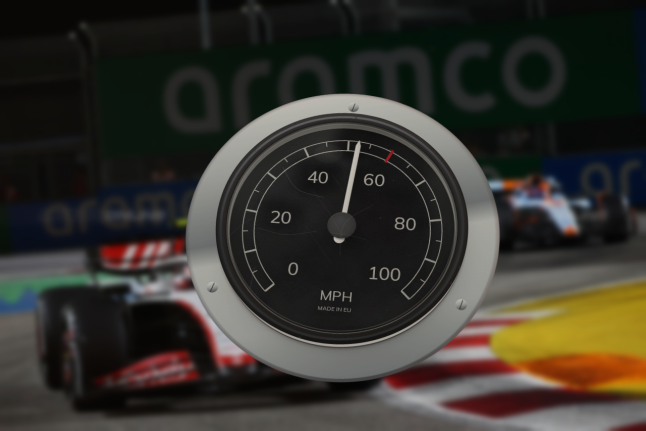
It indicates 52.5 mph
